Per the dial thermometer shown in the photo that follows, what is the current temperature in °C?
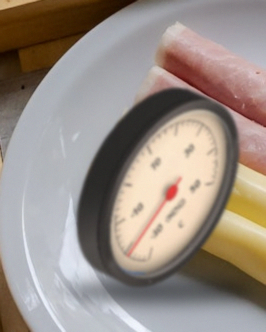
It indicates -20 °C
